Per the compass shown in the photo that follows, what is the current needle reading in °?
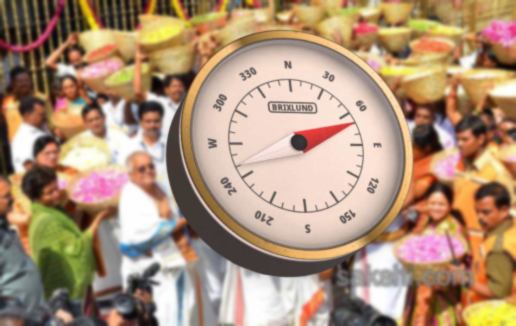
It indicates 70 °
